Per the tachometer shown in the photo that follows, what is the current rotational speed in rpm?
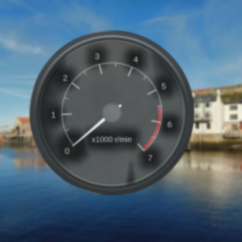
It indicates 0 rpm
